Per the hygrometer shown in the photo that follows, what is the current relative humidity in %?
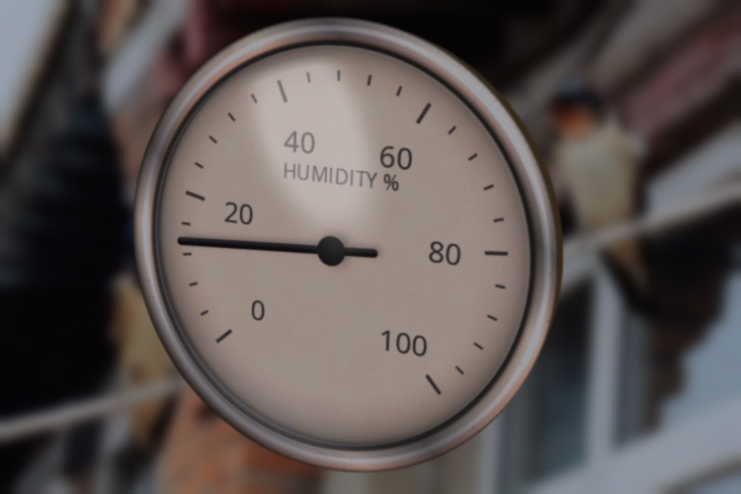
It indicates 14 %
